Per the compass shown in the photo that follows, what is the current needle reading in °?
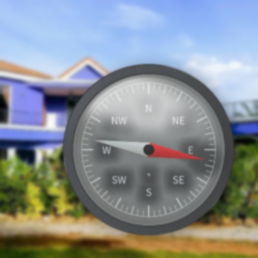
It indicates 100 °
